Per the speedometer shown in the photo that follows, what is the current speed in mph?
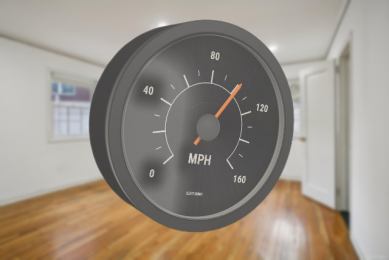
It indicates 100 mph
